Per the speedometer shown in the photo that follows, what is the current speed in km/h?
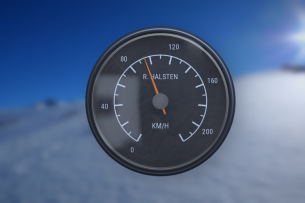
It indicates 95 km/h
